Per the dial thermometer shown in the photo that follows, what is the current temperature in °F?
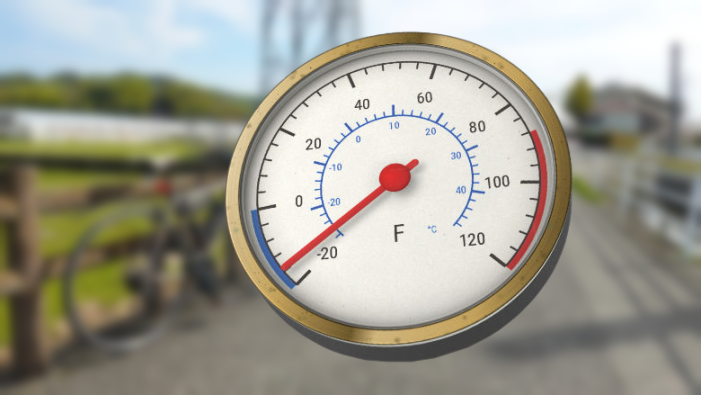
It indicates -16 °F
